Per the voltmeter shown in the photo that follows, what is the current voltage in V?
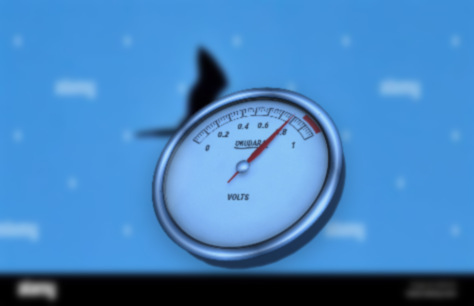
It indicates 0.8 V
